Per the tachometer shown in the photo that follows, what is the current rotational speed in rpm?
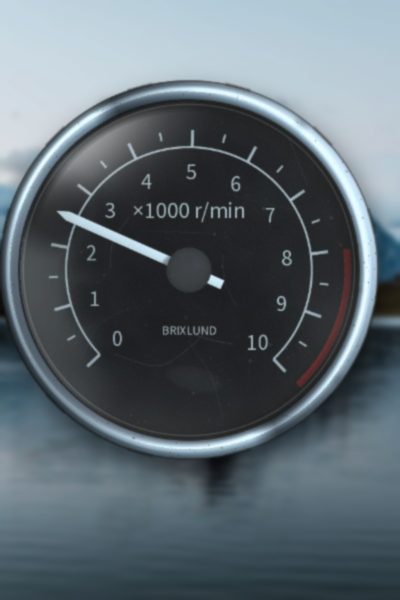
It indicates 2500 rpm
